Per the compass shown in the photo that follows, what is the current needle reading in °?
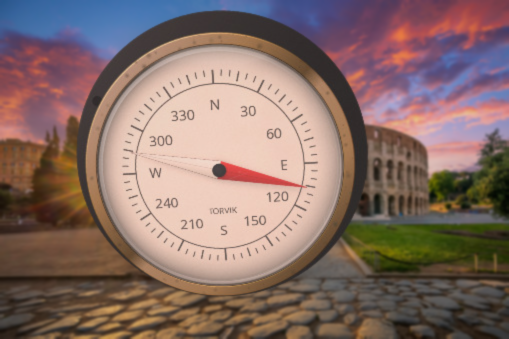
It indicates 105 °
